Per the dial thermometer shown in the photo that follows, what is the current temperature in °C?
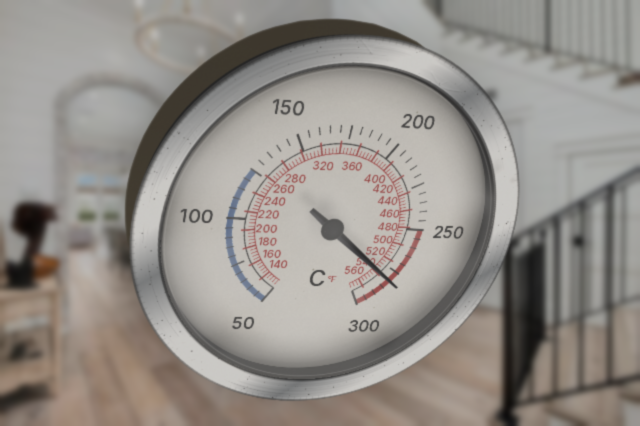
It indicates 280 °C
